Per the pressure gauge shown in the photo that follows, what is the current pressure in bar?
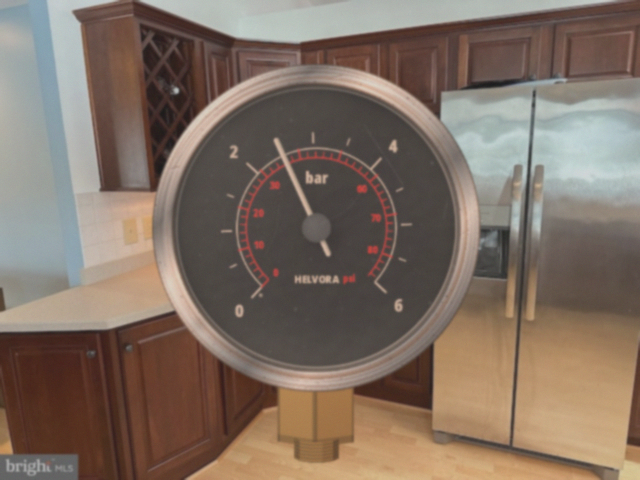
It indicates 2.5 bar
